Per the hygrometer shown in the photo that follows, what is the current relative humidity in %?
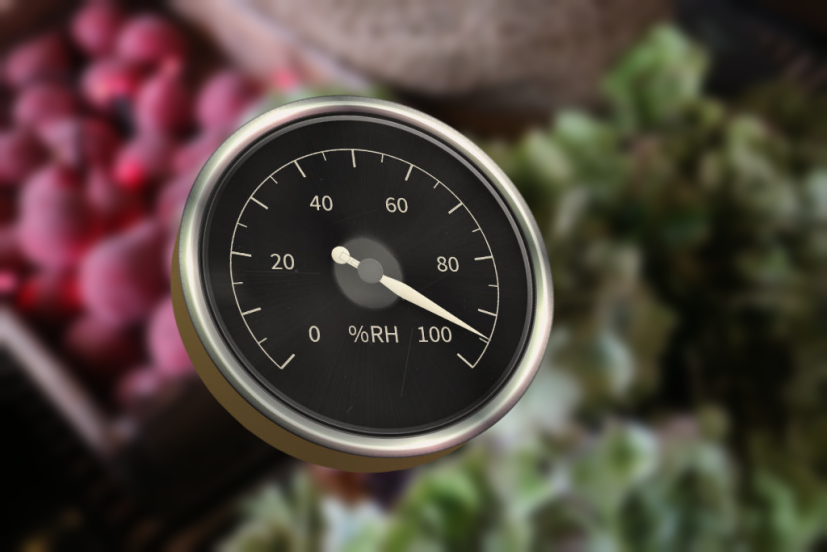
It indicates 95 %
